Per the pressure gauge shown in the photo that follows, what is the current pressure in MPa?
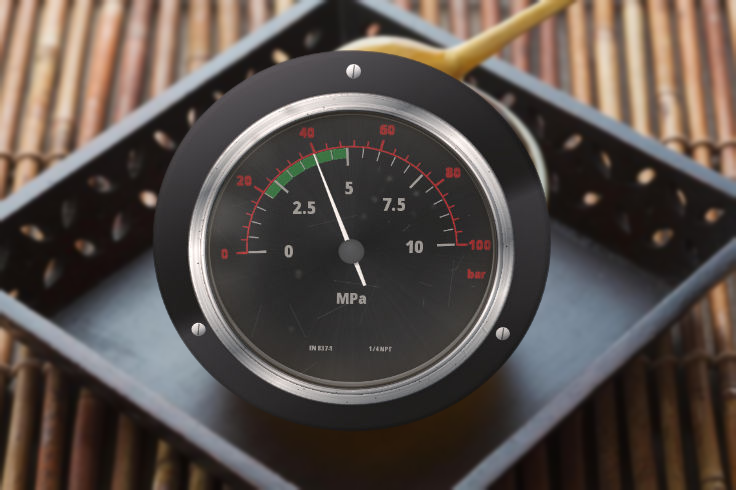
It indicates 4 MPa
